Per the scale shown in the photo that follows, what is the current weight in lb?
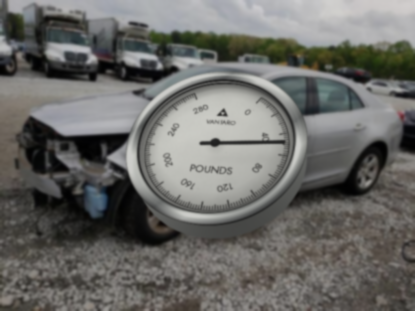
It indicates 50 lb
